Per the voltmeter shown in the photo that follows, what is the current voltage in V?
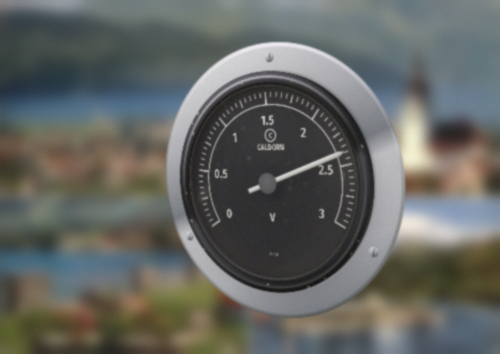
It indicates 2.4 V
